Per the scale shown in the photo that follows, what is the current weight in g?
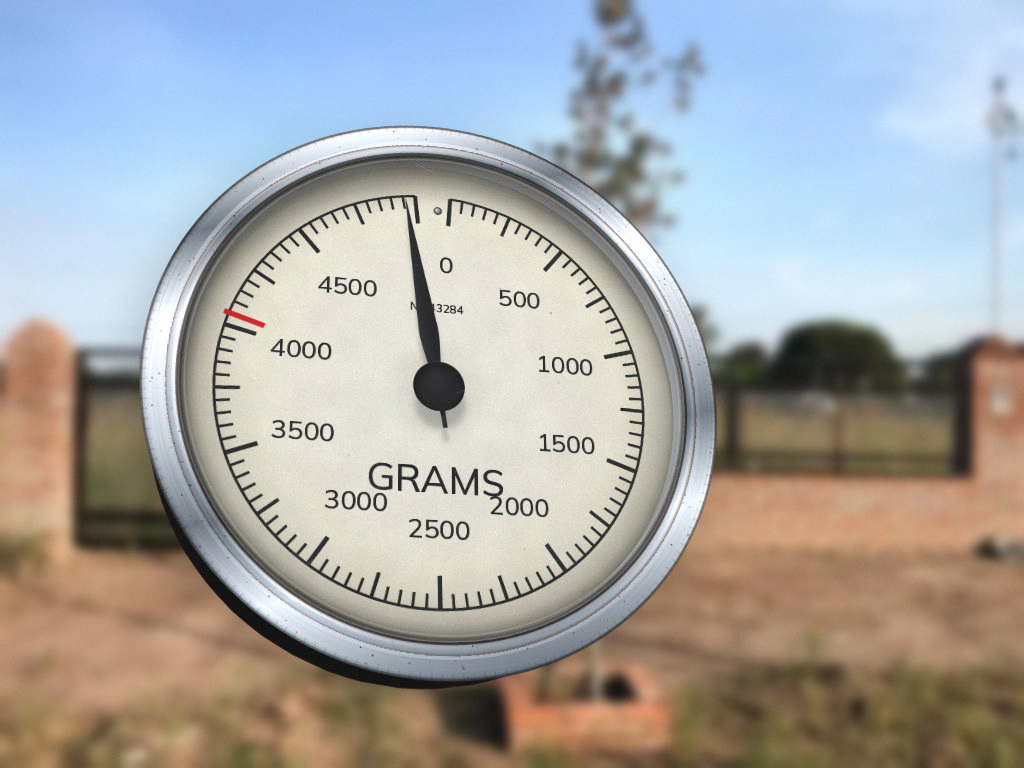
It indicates 4950 g
